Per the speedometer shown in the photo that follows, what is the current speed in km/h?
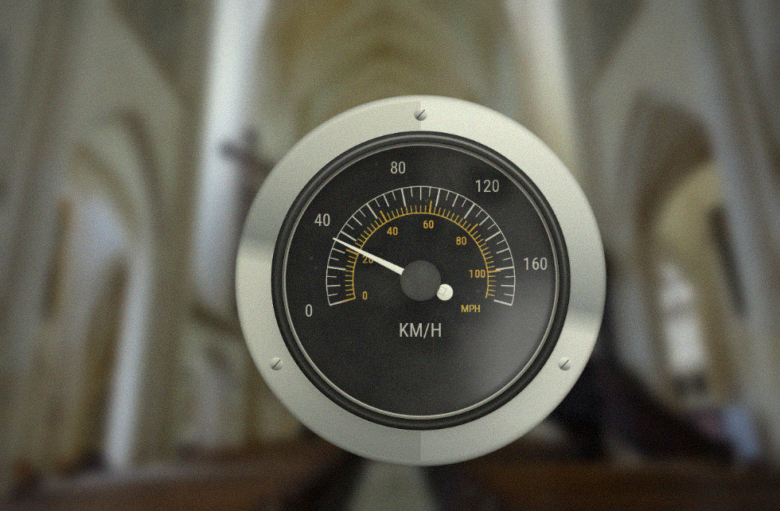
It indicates 35 km/h
